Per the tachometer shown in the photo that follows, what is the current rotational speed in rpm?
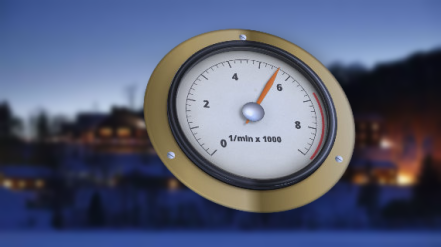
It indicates 5600 rpm
